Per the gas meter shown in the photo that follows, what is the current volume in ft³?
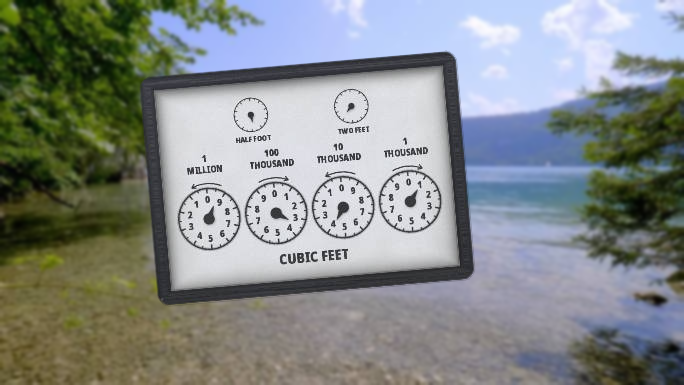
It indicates 934100 ft³
